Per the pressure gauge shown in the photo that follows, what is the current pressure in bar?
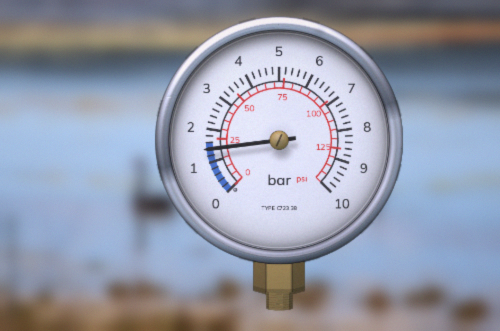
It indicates 1.4 bar
